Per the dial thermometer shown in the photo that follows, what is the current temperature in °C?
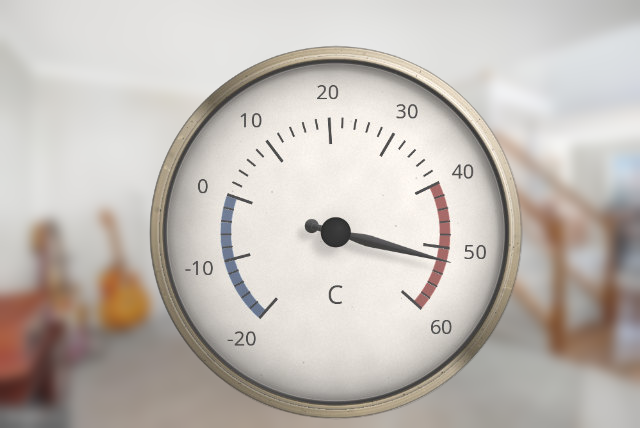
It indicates 52 °C
